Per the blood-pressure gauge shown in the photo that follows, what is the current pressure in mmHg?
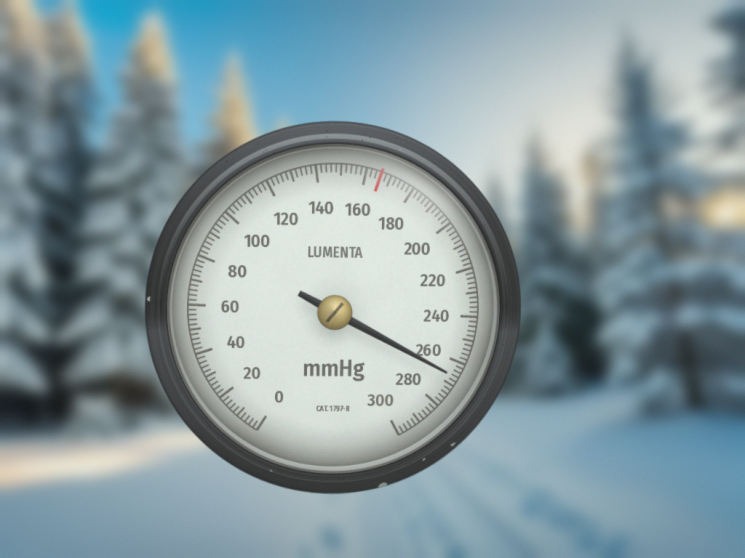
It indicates 266 mmHg
